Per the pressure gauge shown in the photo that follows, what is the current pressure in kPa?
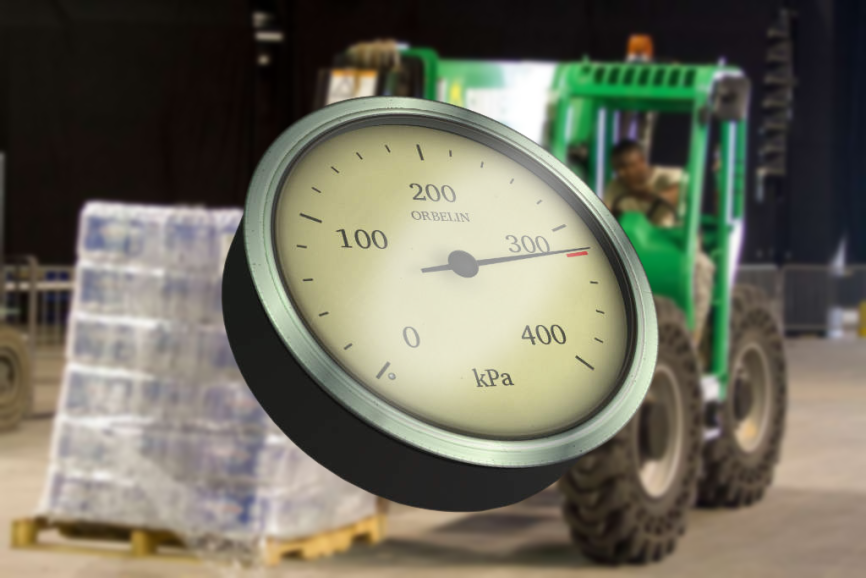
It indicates 320 kPa
